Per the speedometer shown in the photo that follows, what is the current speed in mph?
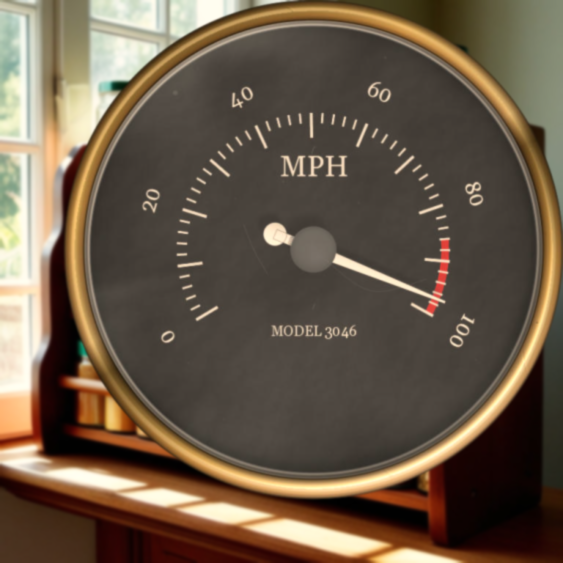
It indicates 97 mph
